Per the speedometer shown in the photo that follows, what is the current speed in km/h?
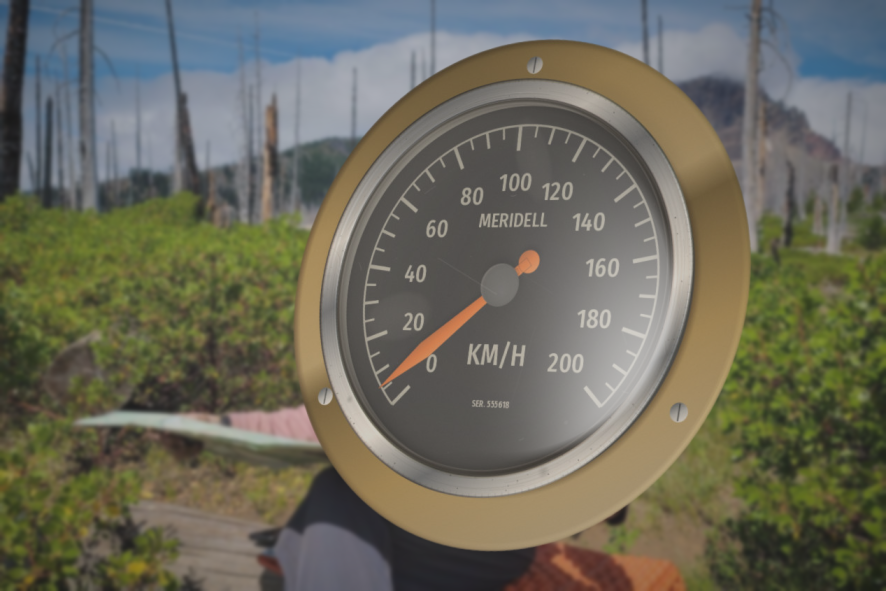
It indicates 5 km/h
